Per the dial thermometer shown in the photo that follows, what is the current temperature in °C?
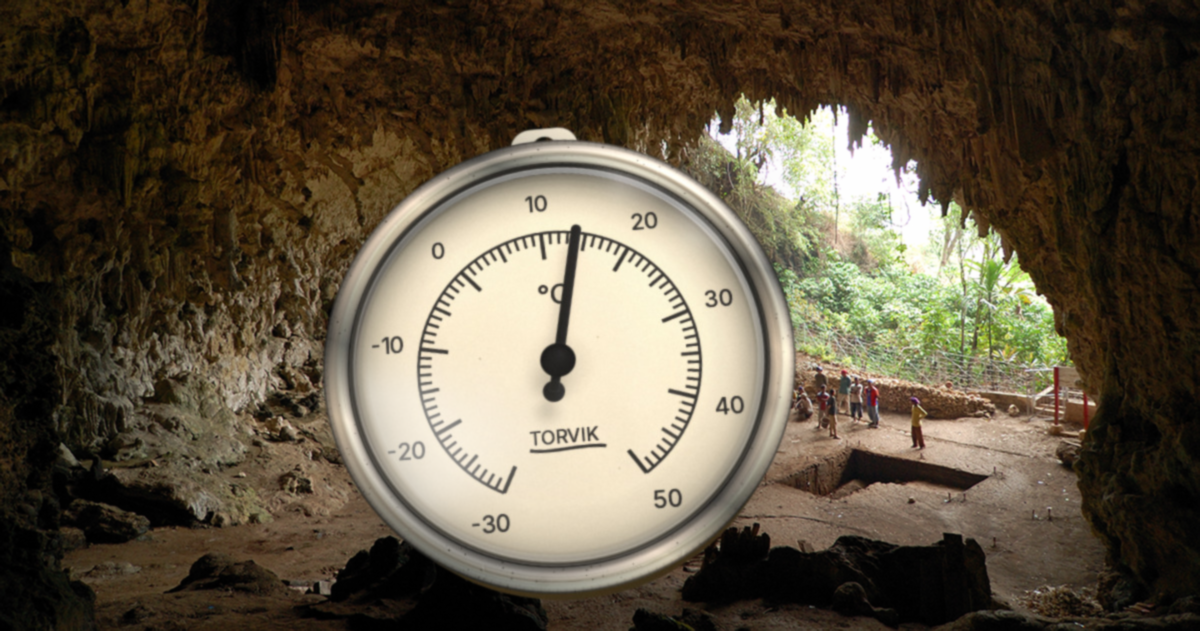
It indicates 14 °C
